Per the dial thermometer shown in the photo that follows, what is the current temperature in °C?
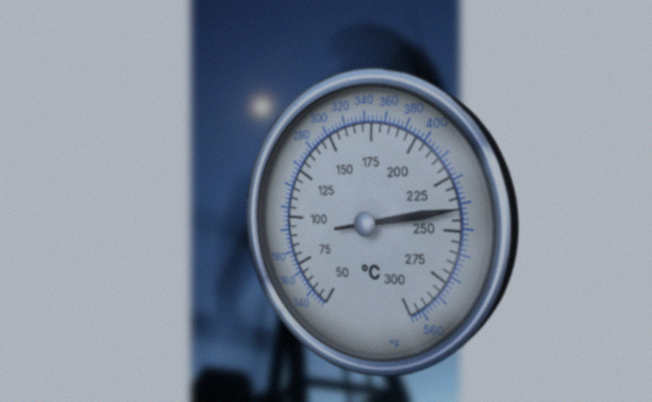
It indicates 240 °C
